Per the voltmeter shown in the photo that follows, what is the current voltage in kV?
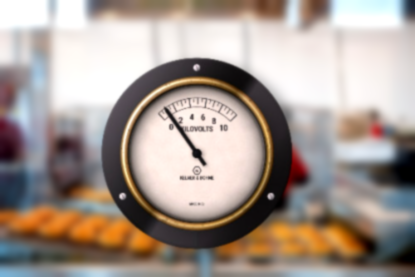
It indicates 1 kV
